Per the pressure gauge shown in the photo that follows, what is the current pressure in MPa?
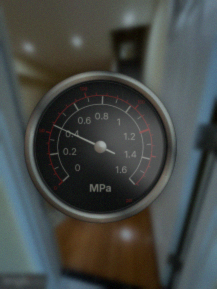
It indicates 0.4 MPa
